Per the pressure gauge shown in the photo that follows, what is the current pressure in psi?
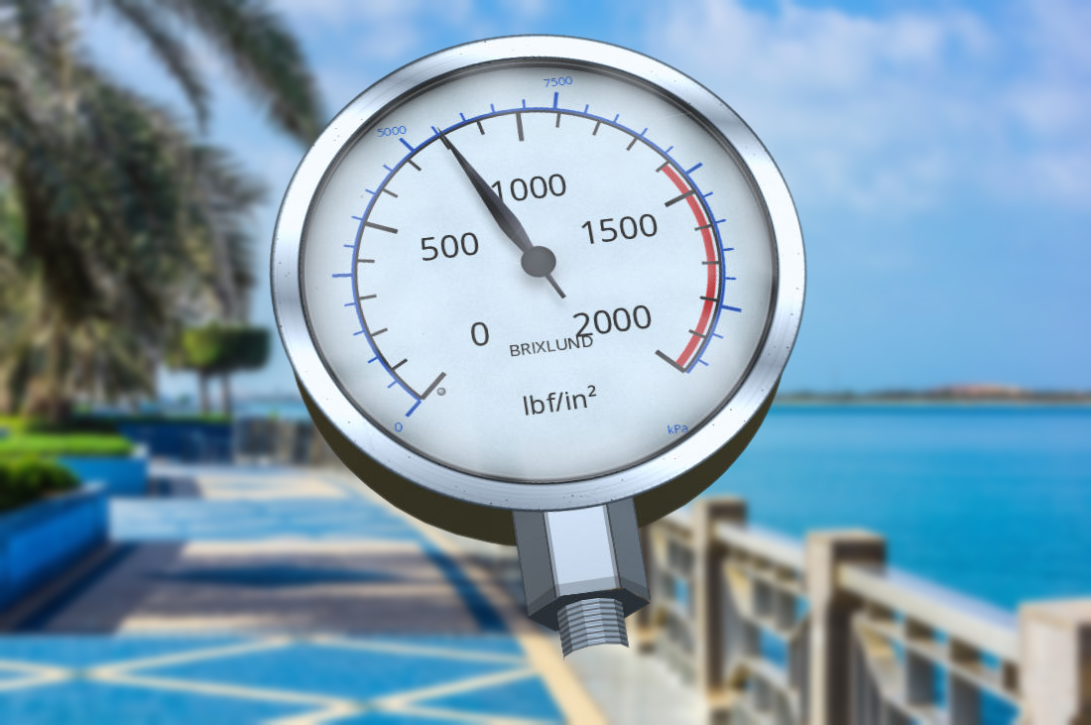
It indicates 800 psi
